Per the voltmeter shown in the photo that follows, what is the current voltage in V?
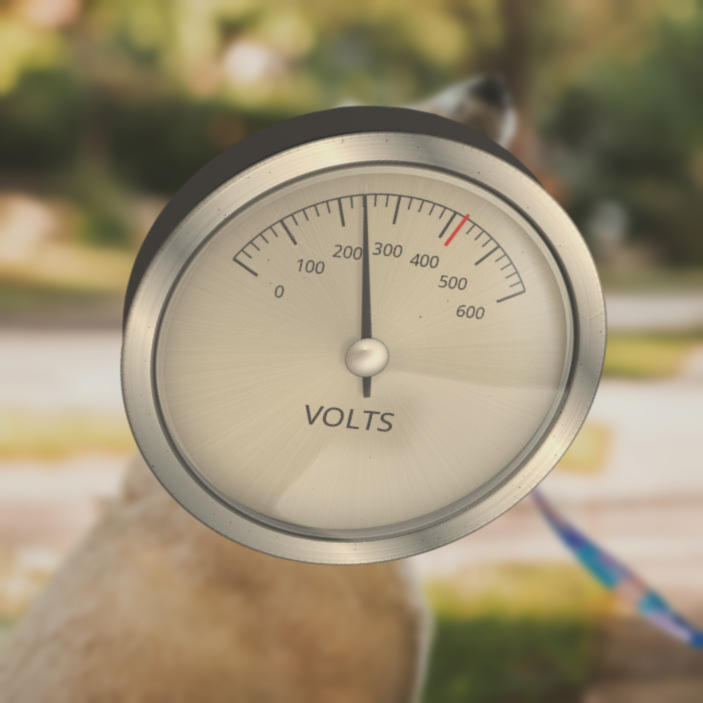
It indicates 240 V
